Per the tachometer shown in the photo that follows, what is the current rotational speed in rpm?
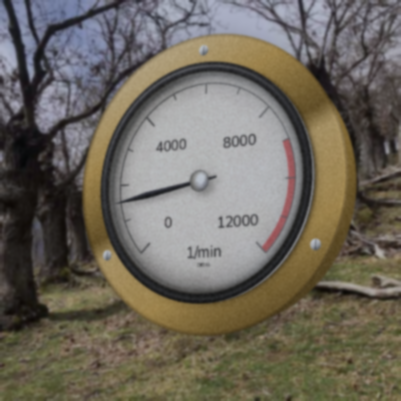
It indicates 1500 rpm
